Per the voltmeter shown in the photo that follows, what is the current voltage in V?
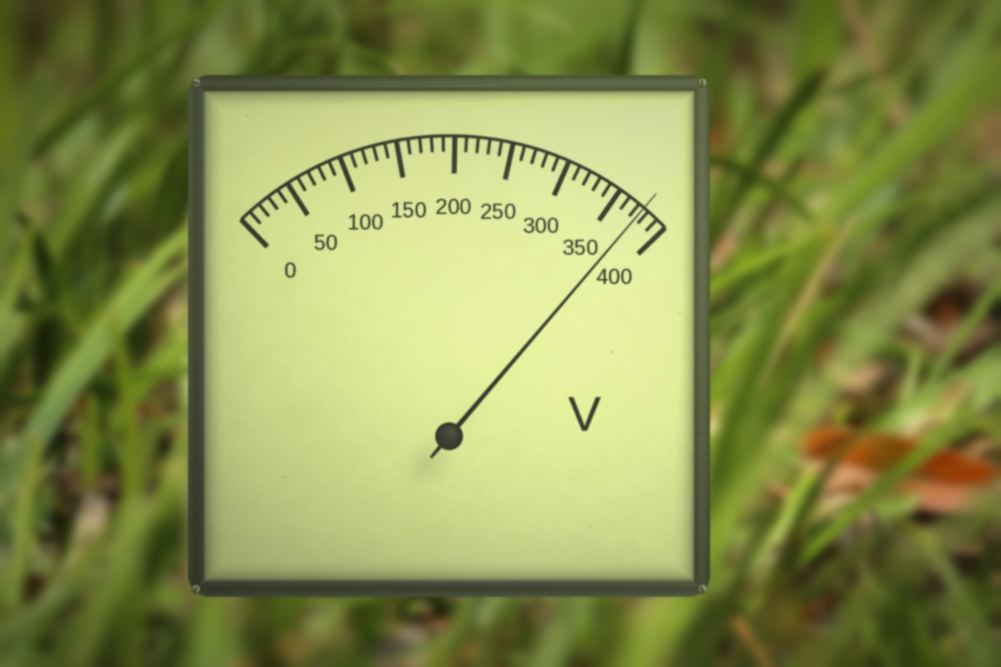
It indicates 375 V
